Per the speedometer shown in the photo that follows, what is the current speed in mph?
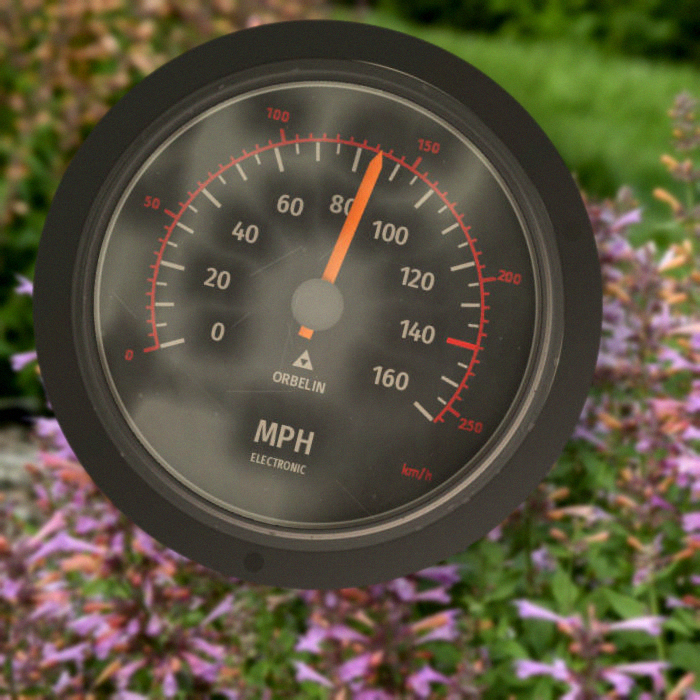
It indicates 85 mph
